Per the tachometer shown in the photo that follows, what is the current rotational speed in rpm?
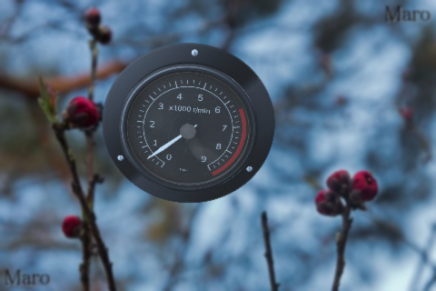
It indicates 600 rpm
